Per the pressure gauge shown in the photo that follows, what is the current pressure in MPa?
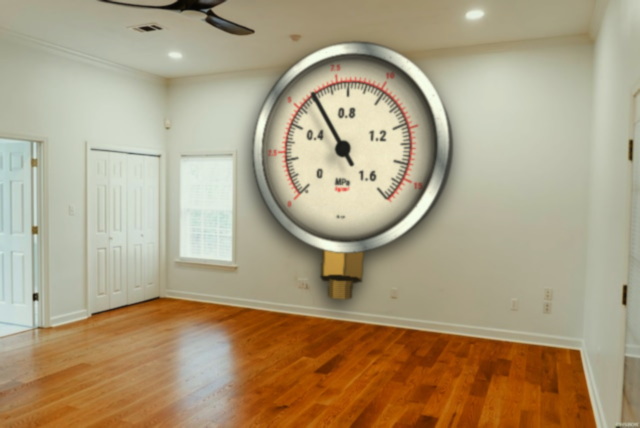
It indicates 0.6 MPa
